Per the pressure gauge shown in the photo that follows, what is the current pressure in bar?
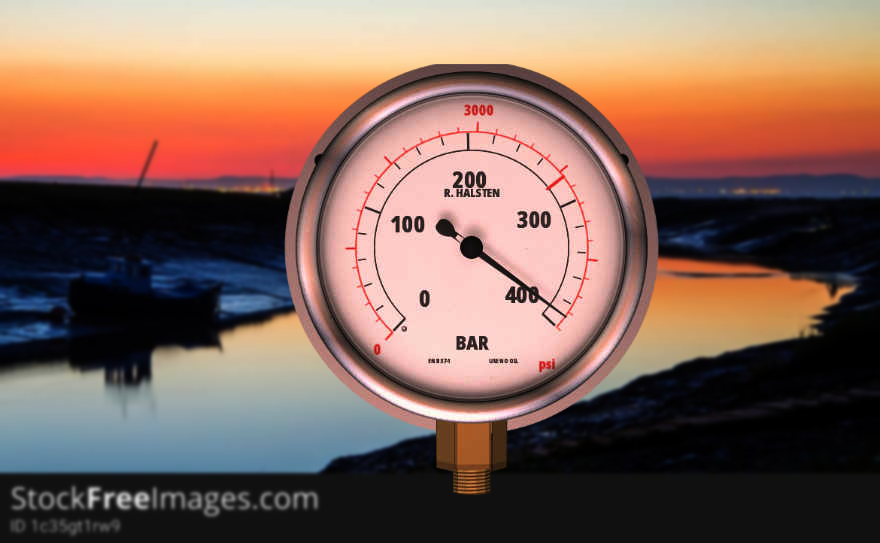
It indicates 390 bar
